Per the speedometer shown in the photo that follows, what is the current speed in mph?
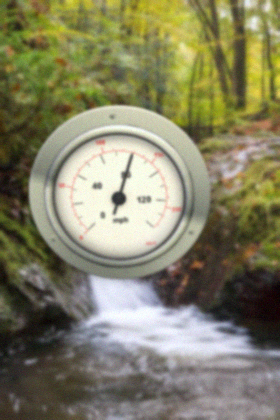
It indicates 80 mph
